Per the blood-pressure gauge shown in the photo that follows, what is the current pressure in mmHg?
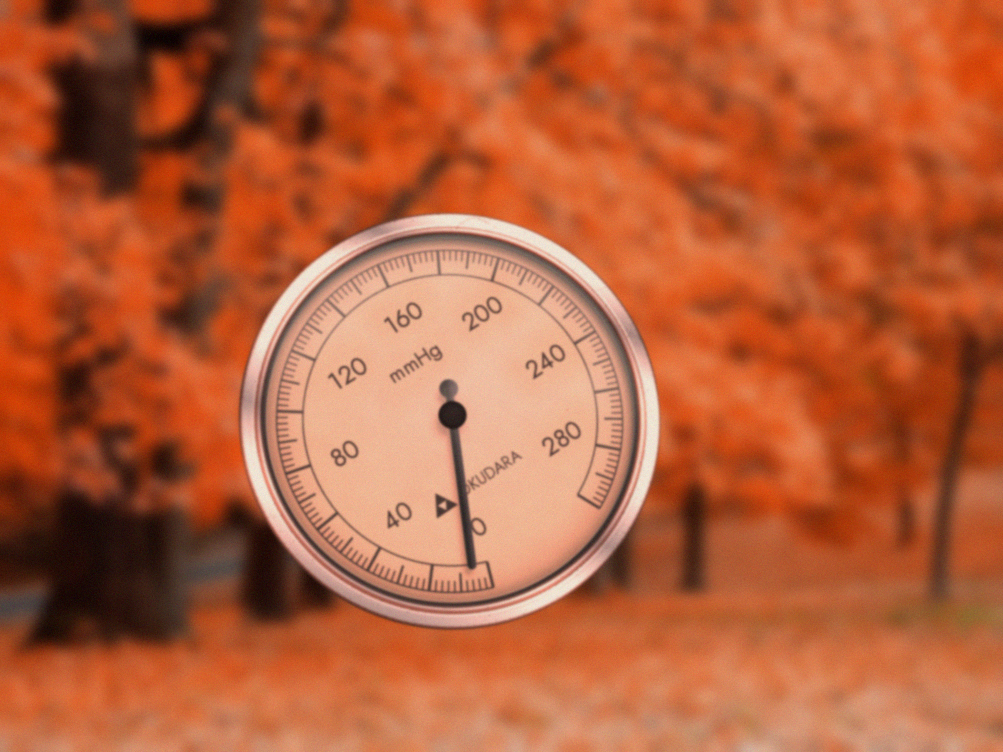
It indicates 6 mmHg
